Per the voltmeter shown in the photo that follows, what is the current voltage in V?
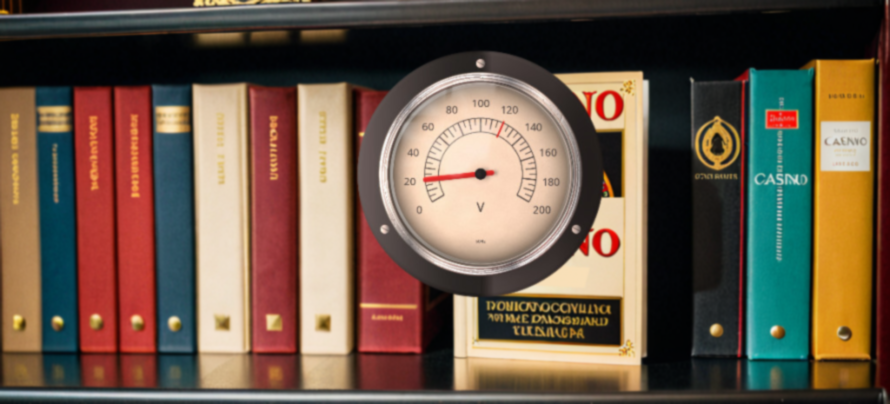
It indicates 20 V
